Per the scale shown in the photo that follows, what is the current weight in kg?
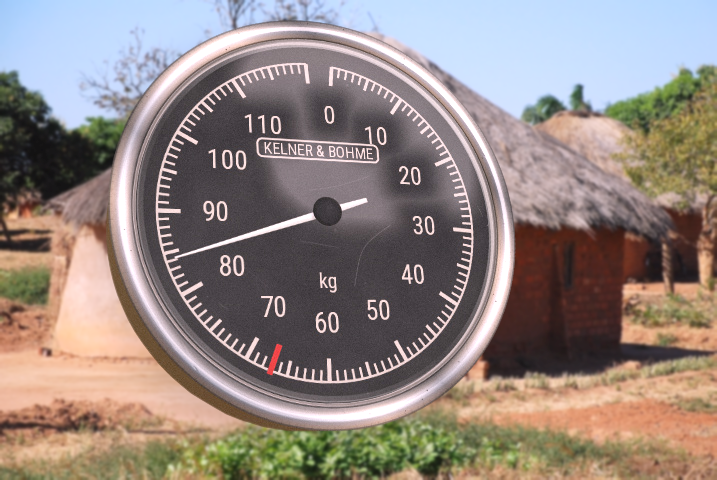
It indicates 84 kg
